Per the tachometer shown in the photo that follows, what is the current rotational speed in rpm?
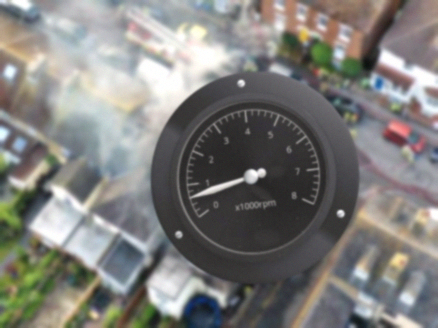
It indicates 600 rpm
